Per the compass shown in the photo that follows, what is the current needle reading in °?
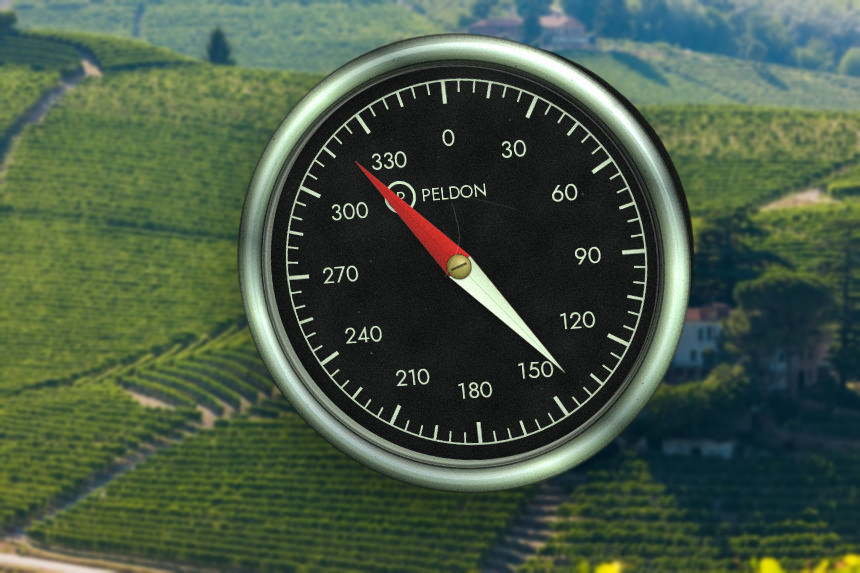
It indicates 320 °
